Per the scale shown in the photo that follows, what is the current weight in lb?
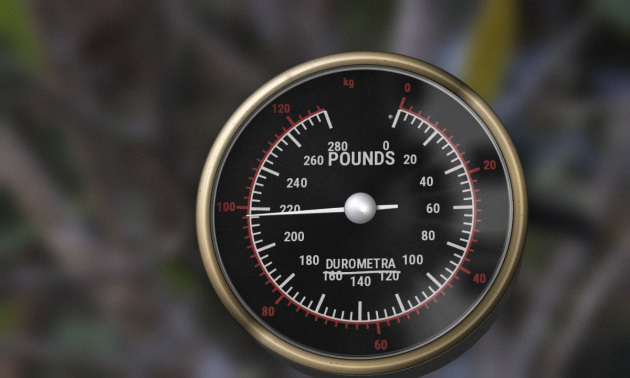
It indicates 216 lb
